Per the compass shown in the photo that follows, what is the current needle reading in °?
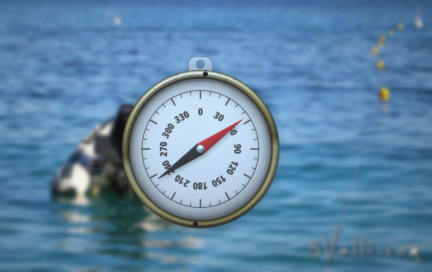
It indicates 55 °
